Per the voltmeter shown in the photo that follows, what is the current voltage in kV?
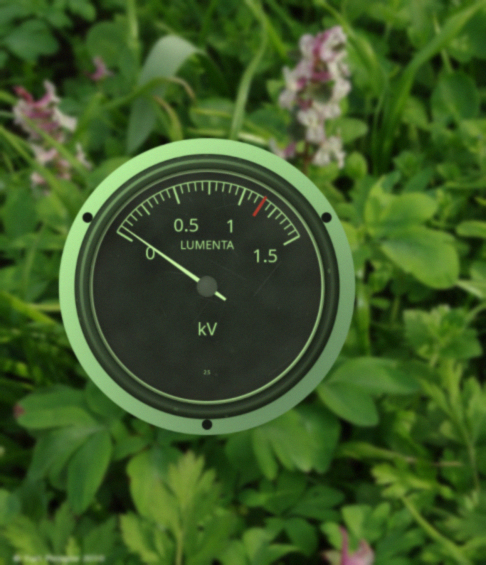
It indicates 0.05 kV
